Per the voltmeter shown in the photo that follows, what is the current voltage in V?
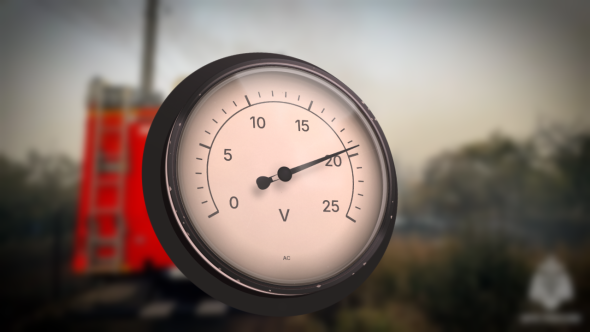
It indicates 19.5 V
